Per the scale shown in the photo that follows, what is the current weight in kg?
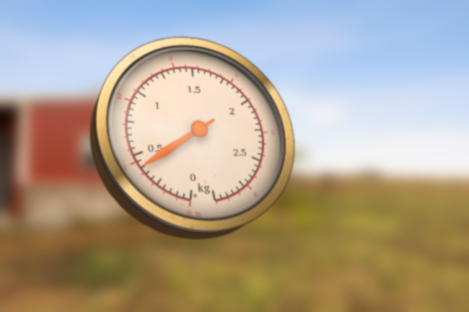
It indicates 0.4 kg
